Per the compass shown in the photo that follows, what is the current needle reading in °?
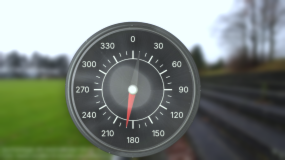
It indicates 190 °
